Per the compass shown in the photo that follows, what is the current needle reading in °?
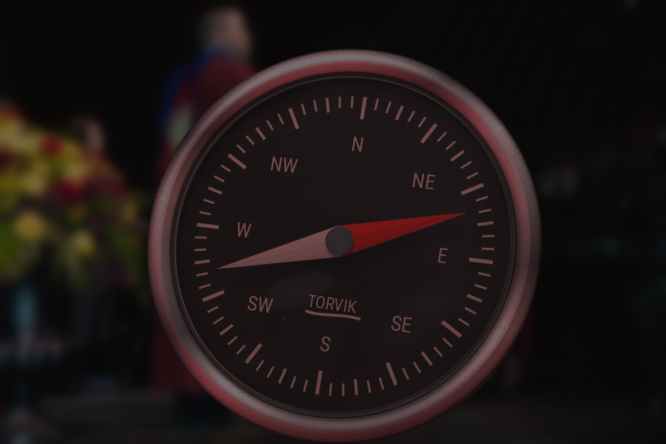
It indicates 70 °
